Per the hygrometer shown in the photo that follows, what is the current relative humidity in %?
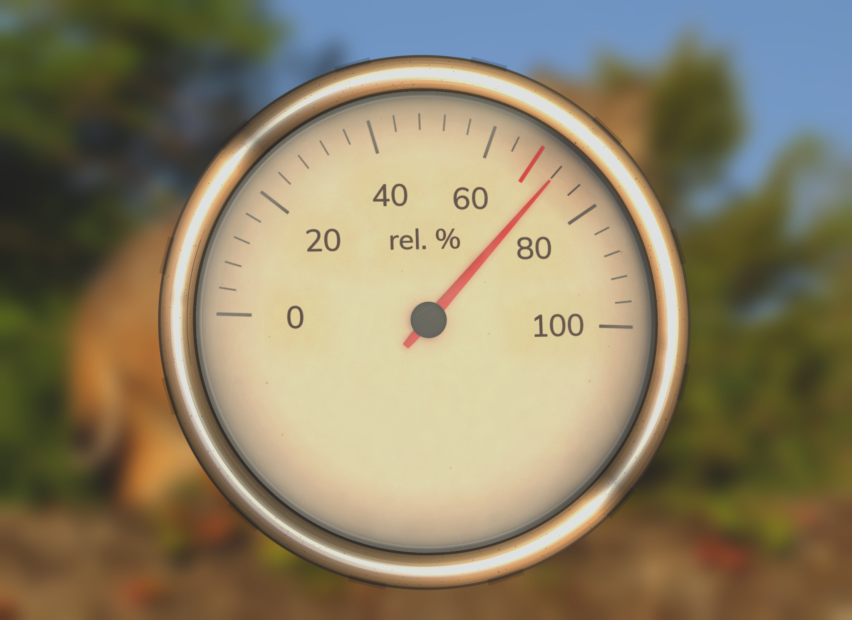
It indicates 72 %
